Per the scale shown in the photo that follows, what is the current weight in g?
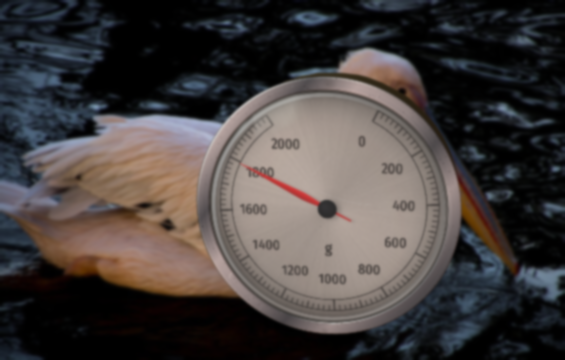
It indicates 1800 g
